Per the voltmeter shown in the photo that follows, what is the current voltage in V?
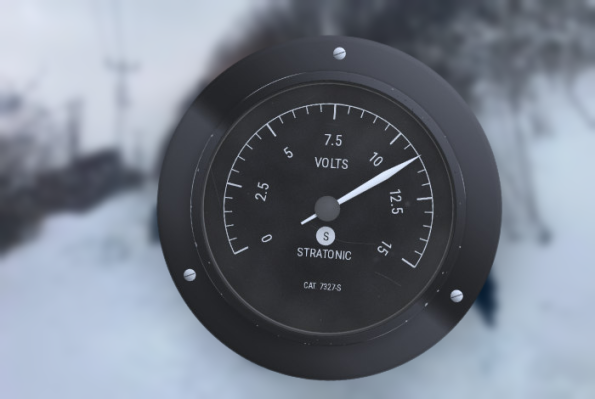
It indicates 11 V
